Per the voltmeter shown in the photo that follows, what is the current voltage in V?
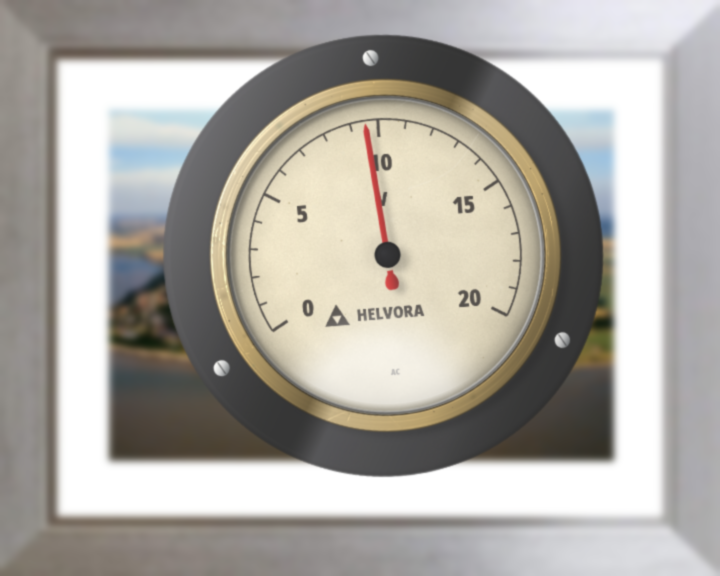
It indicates 9.5 V
